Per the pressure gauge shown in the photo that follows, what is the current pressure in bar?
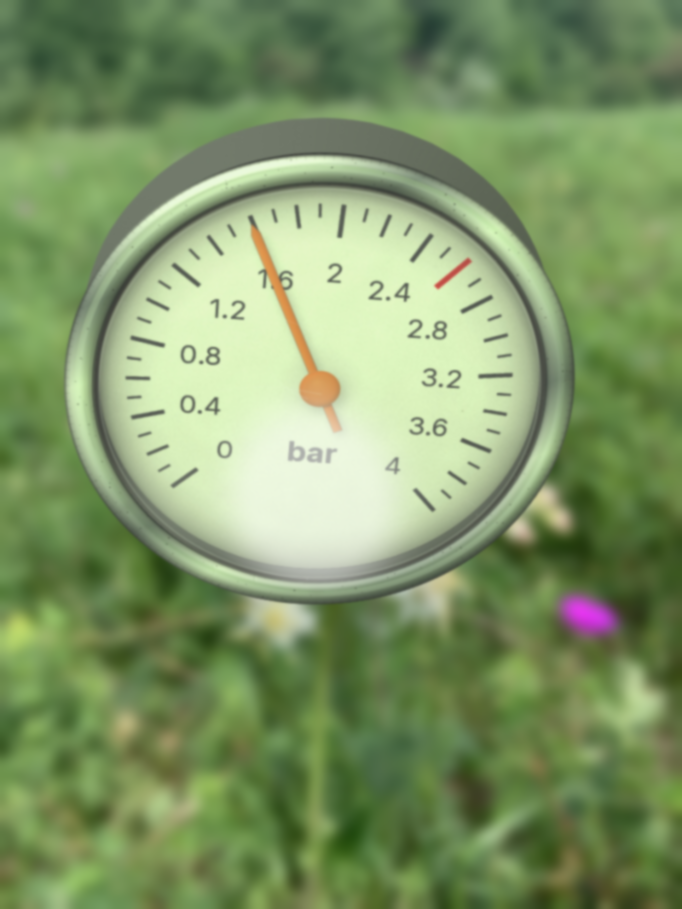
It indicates 1.6 bar
